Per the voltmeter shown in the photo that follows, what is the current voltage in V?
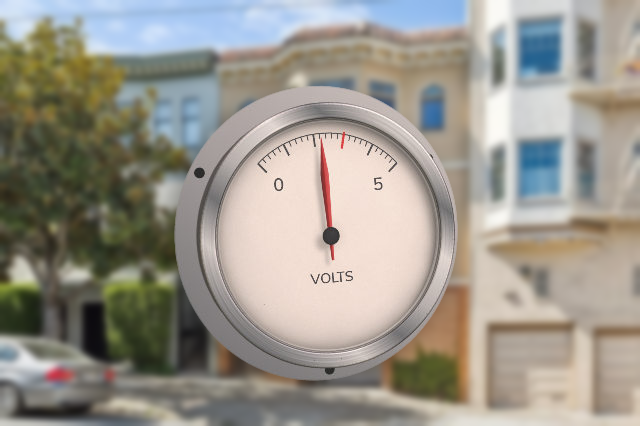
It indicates 2.2 V
